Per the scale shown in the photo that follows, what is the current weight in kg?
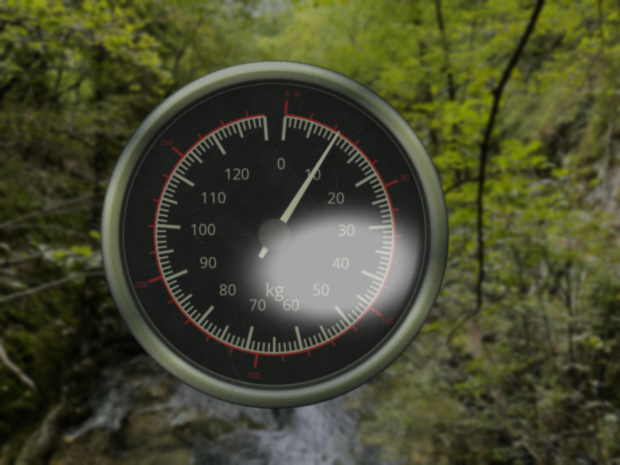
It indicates 10 kg
